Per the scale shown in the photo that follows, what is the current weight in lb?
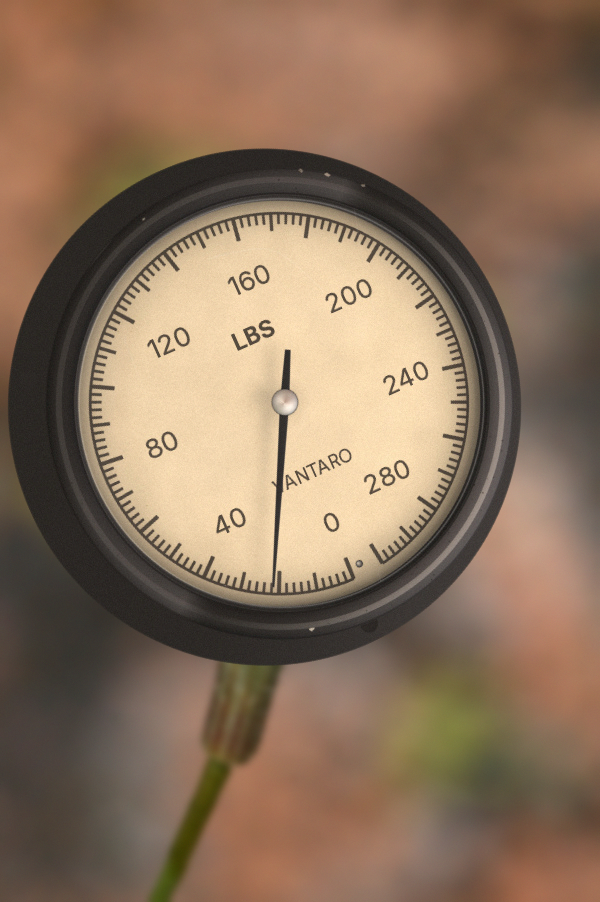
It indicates 22 lb
